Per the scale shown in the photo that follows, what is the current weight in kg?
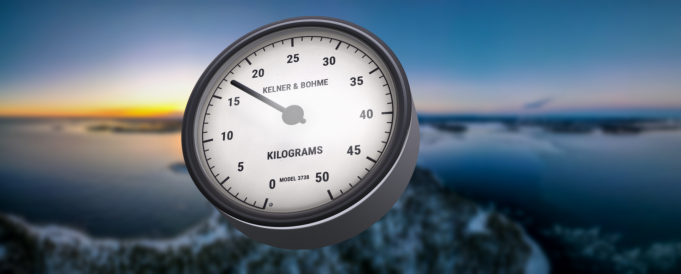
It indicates 17 kg
